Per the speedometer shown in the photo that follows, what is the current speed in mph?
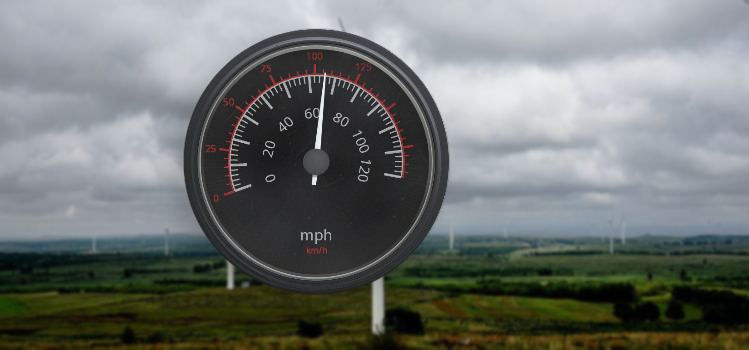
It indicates 66 mph
